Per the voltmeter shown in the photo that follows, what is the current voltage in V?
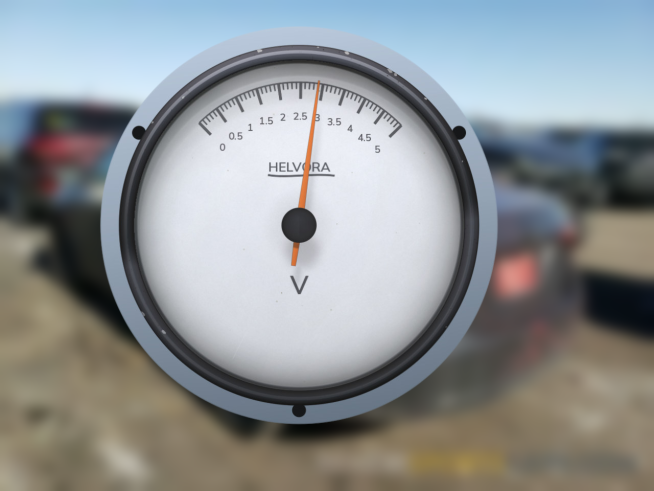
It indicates 2.9 V
